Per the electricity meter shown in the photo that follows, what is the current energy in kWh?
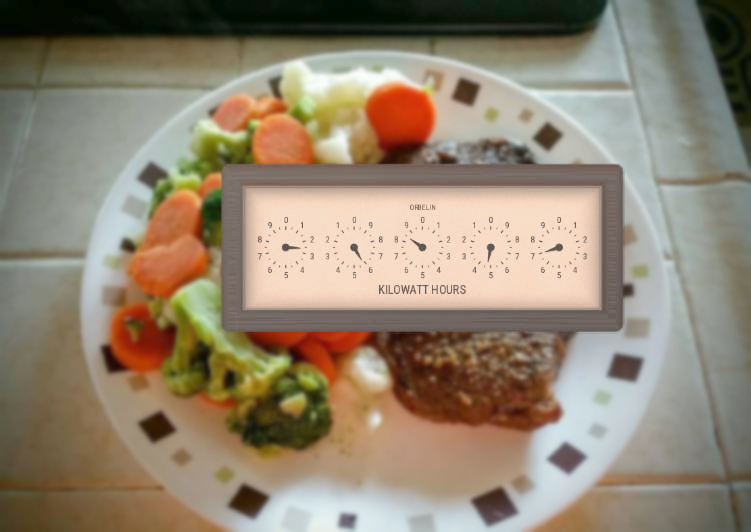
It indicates 25847 kWh
